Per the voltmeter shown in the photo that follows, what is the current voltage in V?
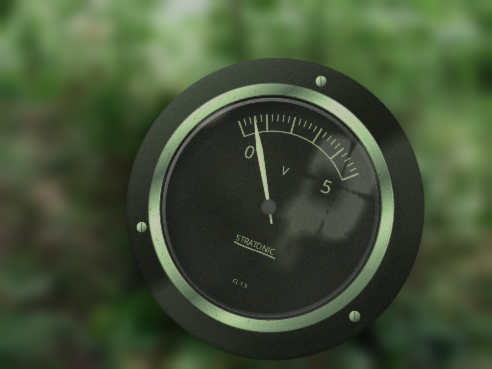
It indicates 0.6 V
